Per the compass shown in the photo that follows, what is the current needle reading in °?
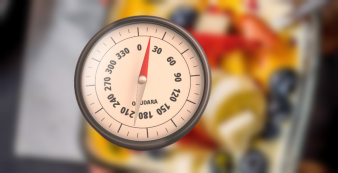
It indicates 15 °
